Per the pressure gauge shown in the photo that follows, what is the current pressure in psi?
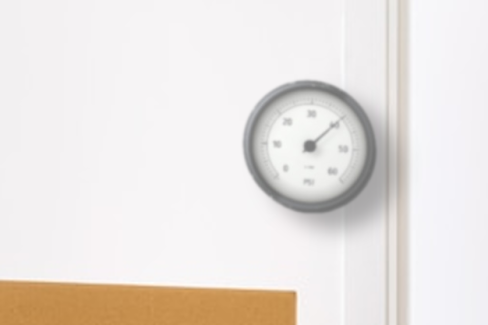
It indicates 40 psi
